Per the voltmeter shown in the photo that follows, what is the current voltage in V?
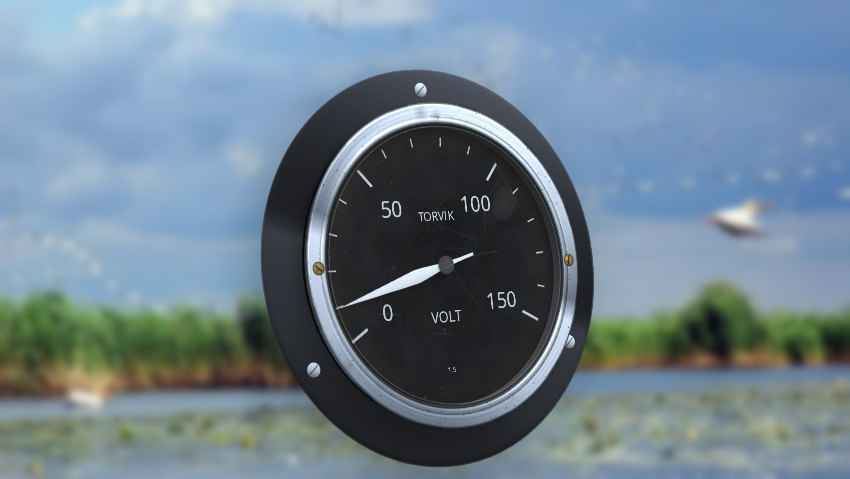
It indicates 10 V
